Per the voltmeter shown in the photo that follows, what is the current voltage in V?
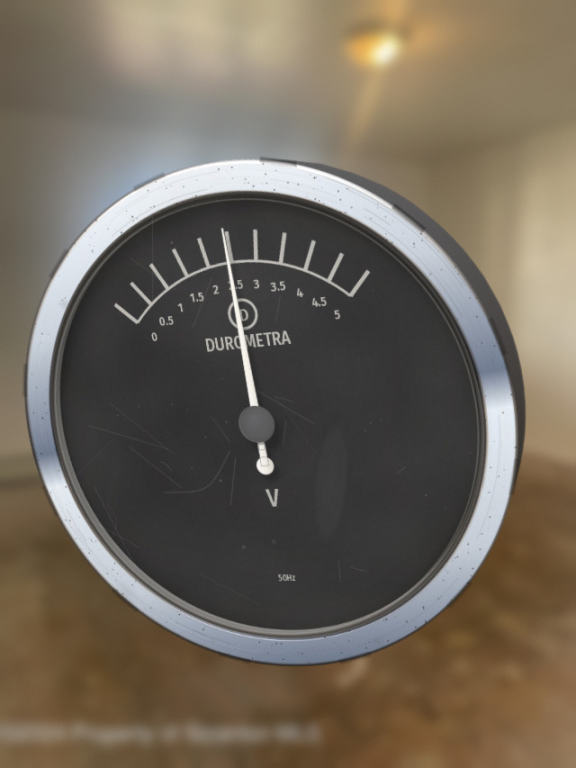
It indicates 2.5 V
